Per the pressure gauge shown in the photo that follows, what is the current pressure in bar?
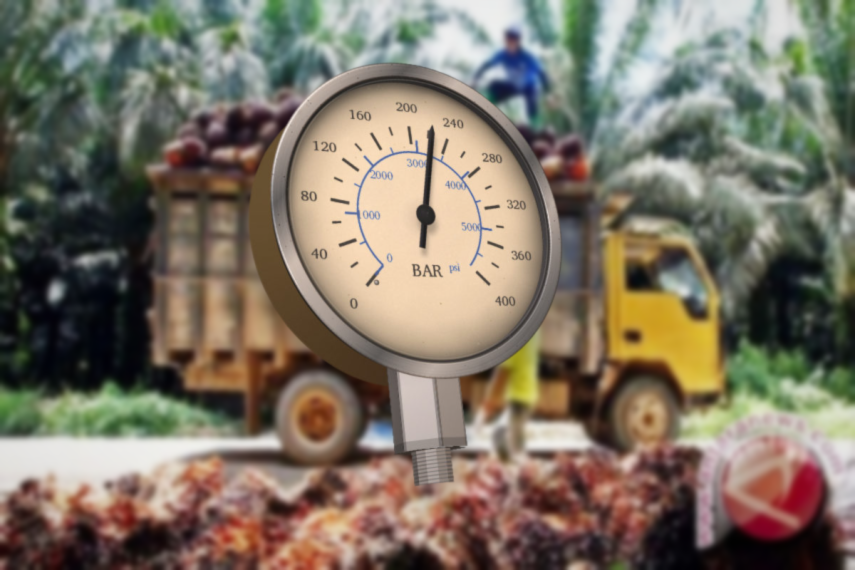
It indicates 220 bar
